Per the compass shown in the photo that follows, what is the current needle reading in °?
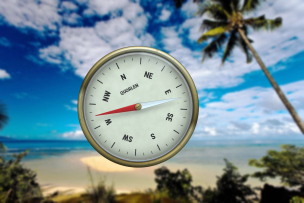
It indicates 285 °
